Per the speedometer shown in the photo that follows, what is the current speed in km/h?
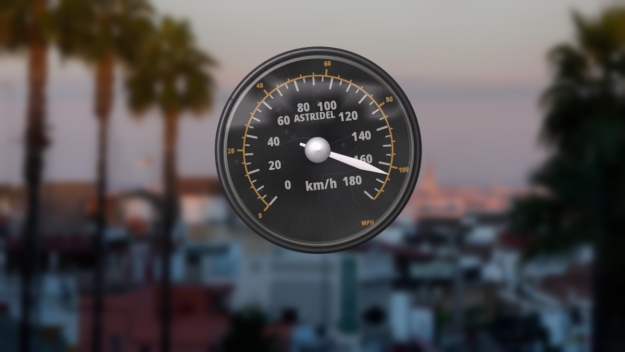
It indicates 165 km/h
